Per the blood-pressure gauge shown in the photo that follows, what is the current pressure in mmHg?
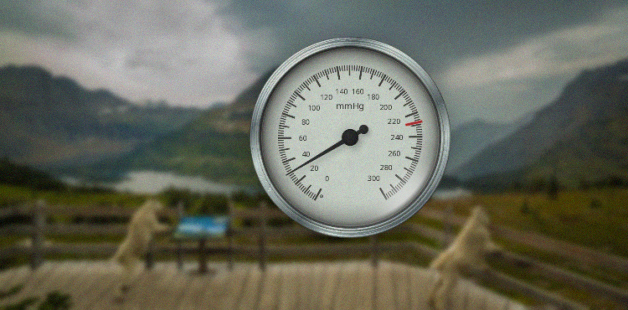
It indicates 30 mmHg
